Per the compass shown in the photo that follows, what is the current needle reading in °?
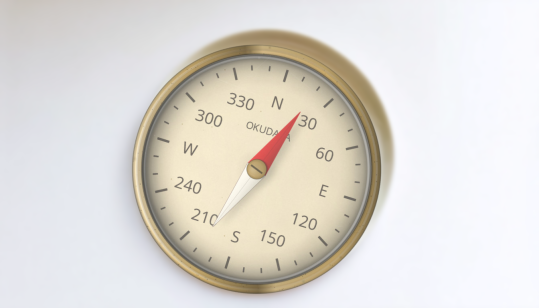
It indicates 20 °
